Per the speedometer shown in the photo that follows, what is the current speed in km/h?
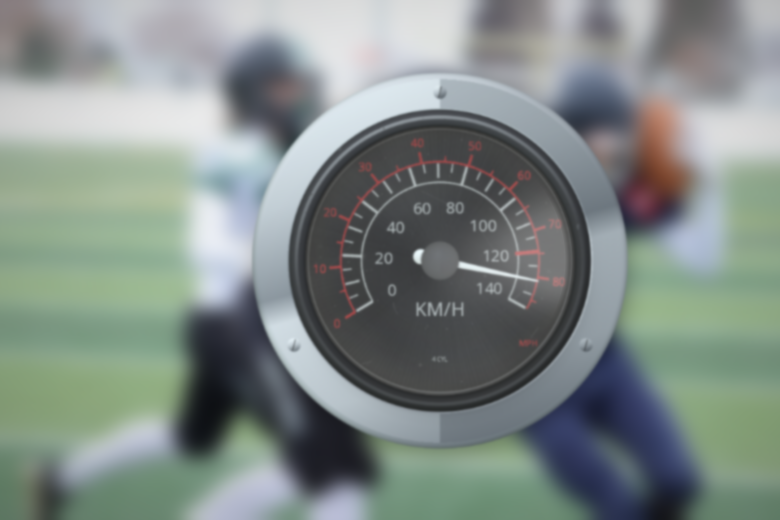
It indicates 130 km/h
